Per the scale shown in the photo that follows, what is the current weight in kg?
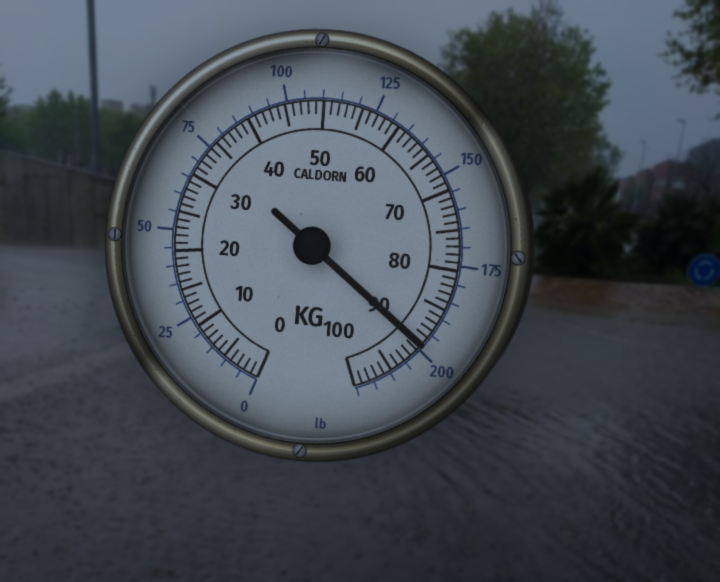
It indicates 90 kg
